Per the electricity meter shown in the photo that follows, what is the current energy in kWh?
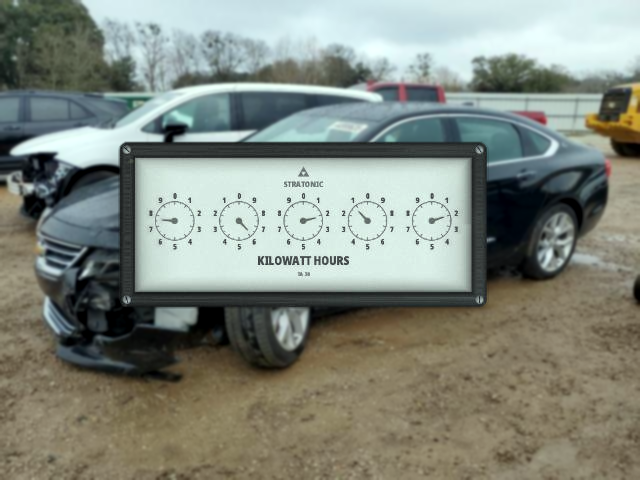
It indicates 76212 kWh
